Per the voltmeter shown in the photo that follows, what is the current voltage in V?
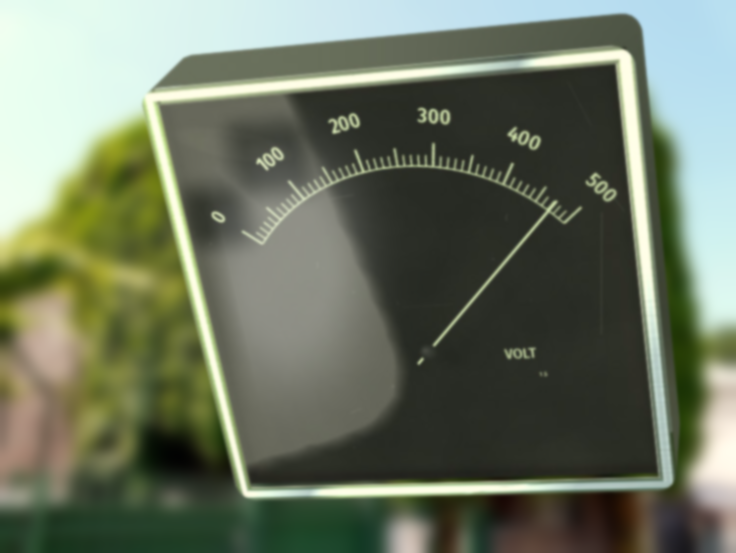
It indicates 470 V
